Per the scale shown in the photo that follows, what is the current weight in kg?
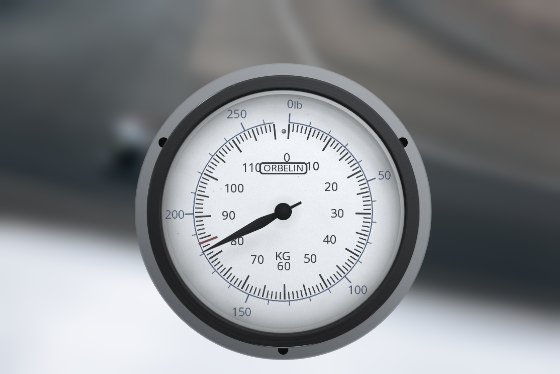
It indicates 82 kg
